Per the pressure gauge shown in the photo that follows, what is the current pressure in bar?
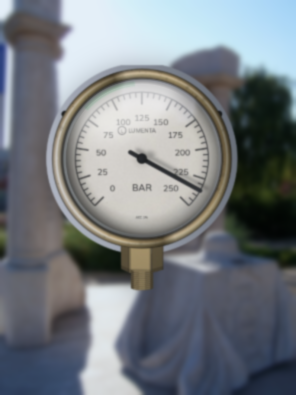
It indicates 235 bar
